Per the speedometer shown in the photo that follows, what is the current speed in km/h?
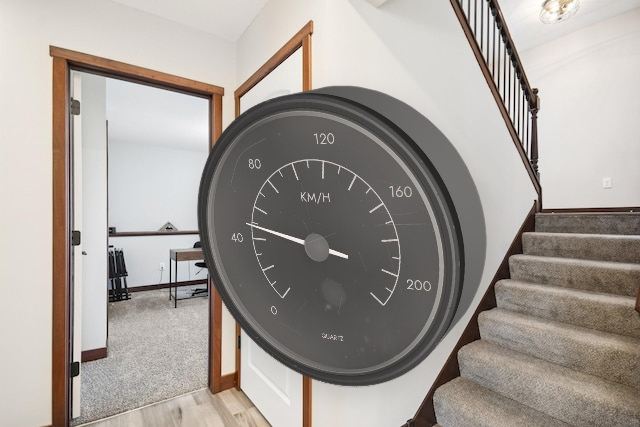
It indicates 50 km/h
